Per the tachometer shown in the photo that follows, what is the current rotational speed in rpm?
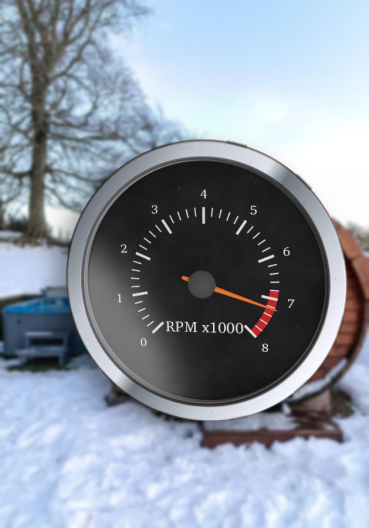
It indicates 7200 rpm
